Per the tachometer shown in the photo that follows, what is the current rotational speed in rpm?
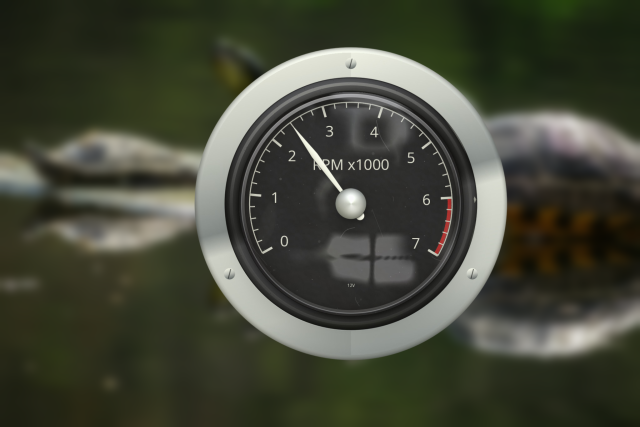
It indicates 2400 rpm
